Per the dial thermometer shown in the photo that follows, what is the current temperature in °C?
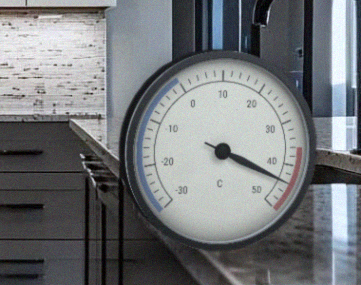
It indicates 44 °C
